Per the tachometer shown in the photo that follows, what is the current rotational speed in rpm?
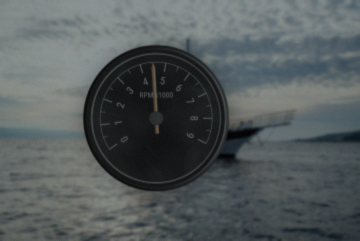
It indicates 4500 rpm
